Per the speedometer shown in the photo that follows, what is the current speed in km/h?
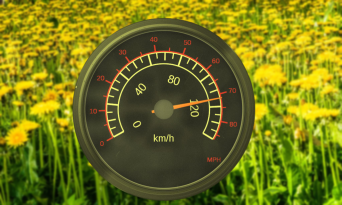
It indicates 115 km/h
